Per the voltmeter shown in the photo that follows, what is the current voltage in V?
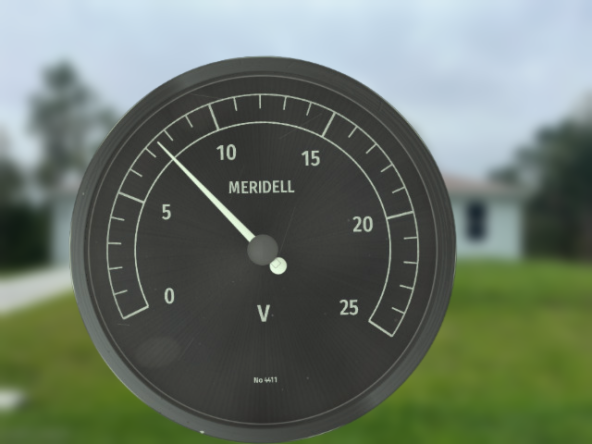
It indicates 7.5 V
